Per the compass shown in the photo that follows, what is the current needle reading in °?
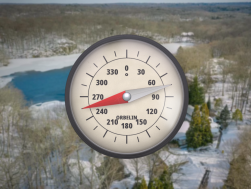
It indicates 255 °
